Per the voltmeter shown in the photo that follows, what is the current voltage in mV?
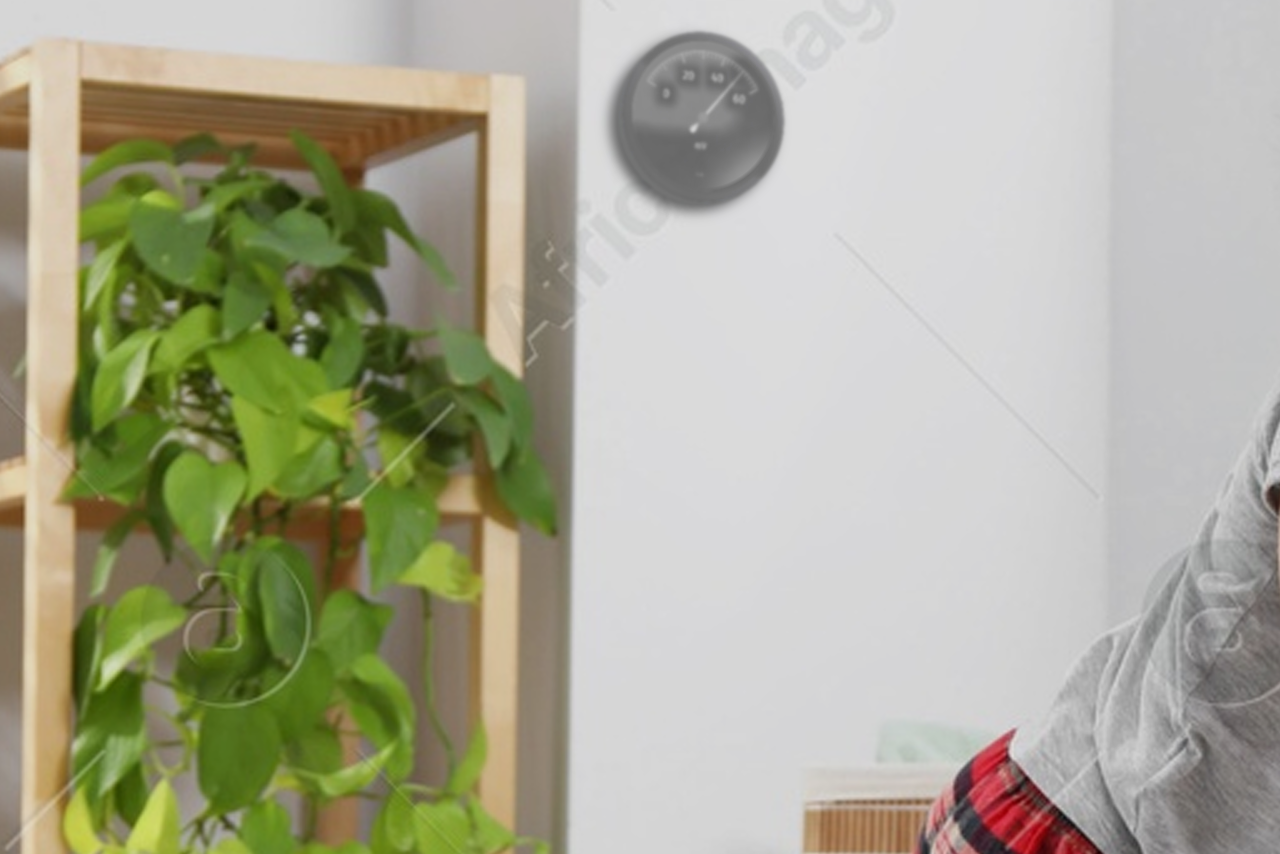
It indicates 50 mV
